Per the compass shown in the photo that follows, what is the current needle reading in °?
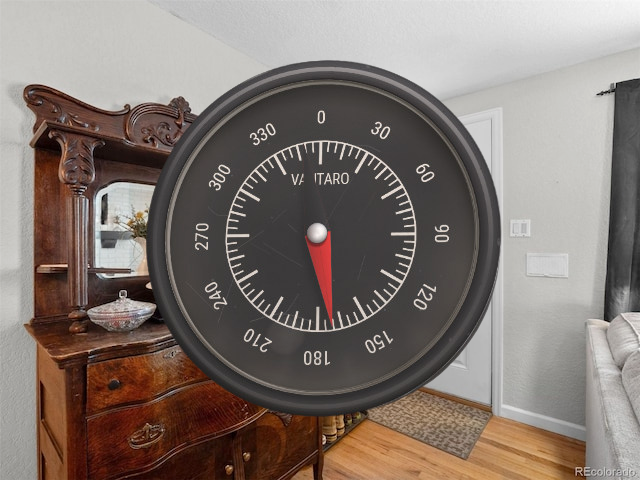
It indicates 170 °
